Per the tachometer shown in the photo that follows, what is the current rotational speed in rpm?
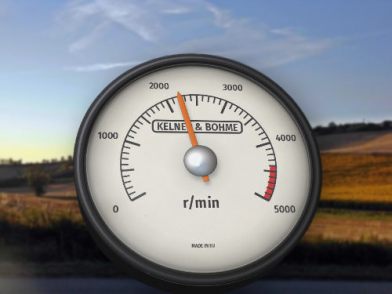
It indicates 2200 rpm
